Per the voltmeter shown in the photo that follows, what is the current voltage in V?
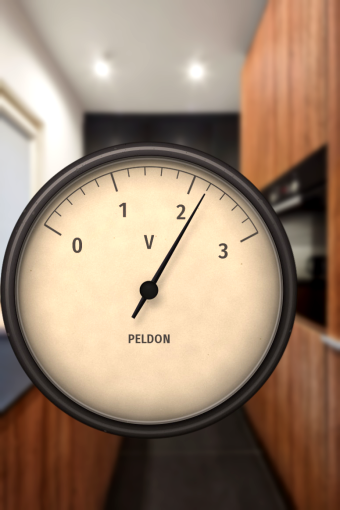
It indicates 2.2 V
